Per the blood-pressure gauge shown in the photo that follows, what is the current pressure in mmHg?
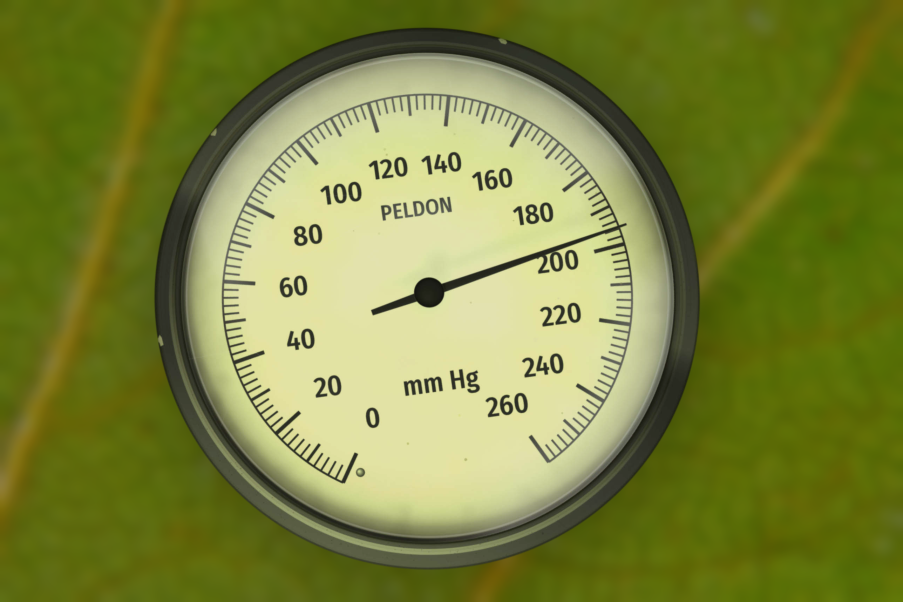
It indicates 196 mmHg
